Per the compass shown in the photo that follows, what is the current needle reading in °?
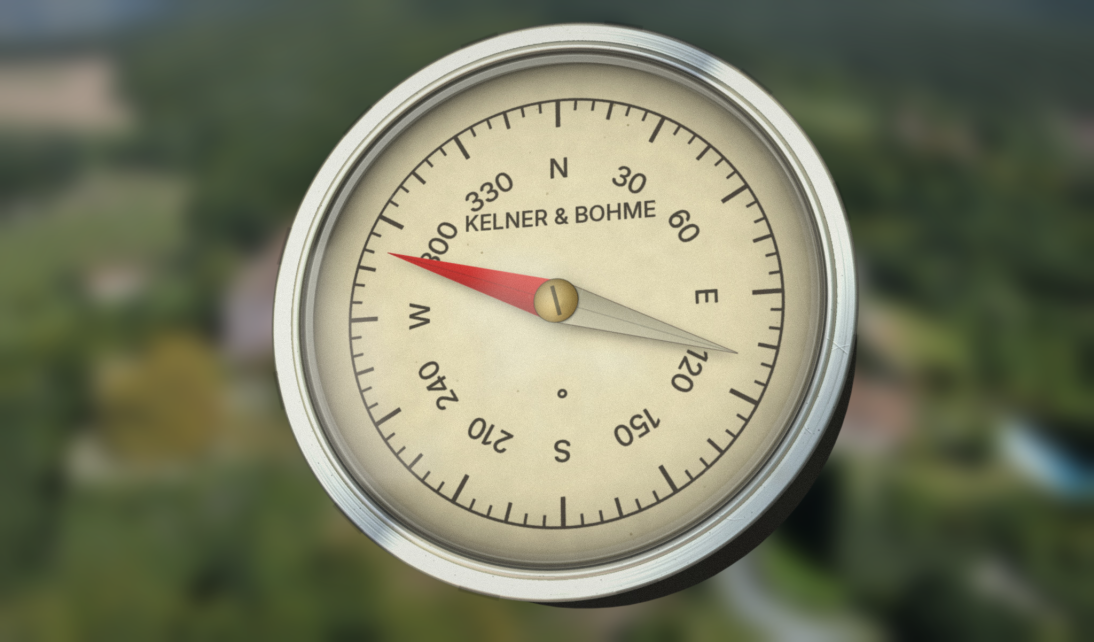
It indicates 290 °
